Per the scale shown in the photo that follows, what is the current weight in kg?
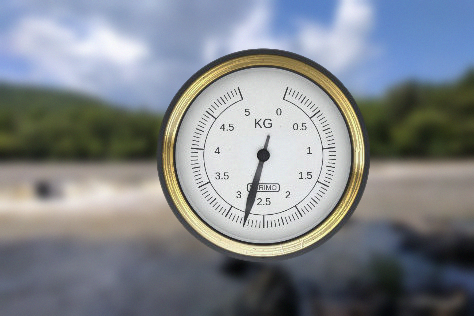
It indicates 2.75 kg
